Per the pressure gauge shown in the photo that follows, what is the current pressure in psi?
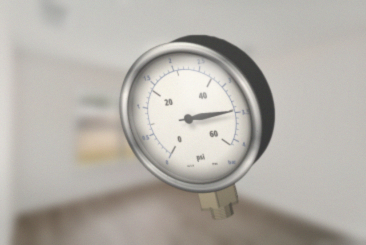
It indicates 50 psi
